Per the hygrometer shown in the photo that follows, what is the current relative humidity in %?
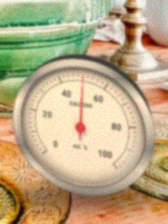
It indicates 50 %
